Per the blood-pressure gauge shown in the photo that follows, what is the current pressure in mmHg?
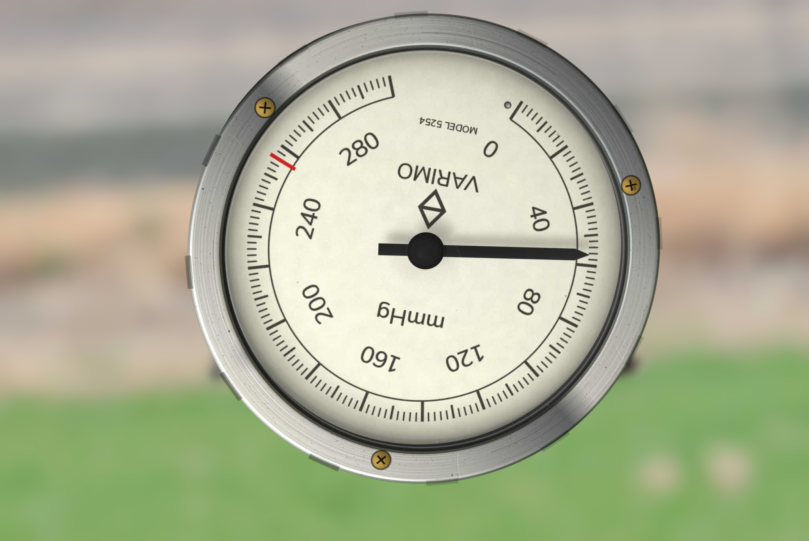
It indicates 56 mmHg
